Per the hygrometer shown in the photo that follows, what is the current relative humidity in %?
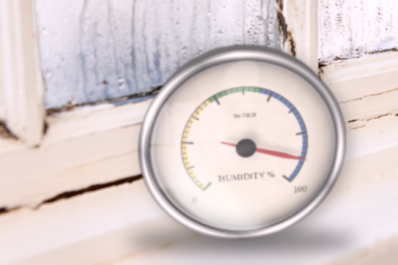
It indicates 90 %
